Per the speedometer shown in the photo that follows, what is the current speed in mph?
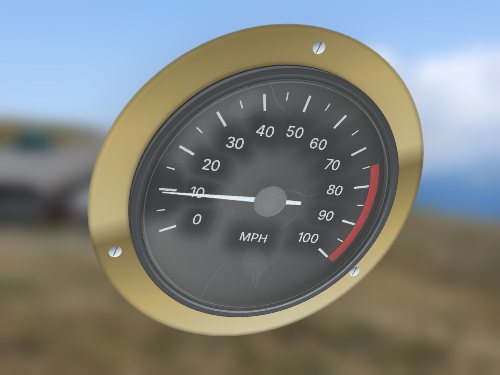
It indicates 10 mph
